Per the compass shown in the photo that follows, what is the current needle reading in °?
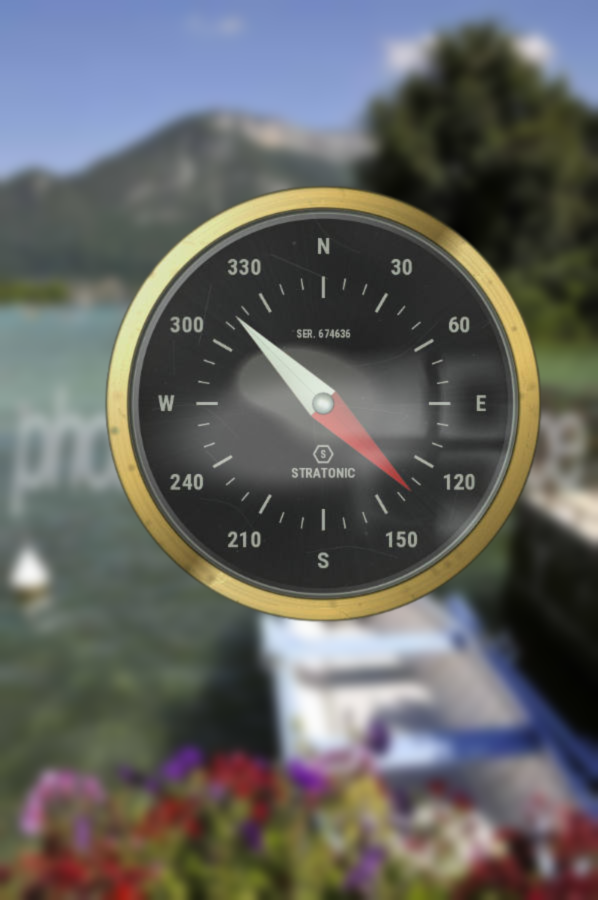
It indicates 135 °
